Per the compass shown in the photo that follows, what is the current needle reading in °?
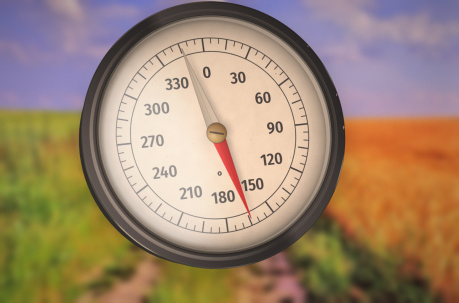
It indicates 165 °
